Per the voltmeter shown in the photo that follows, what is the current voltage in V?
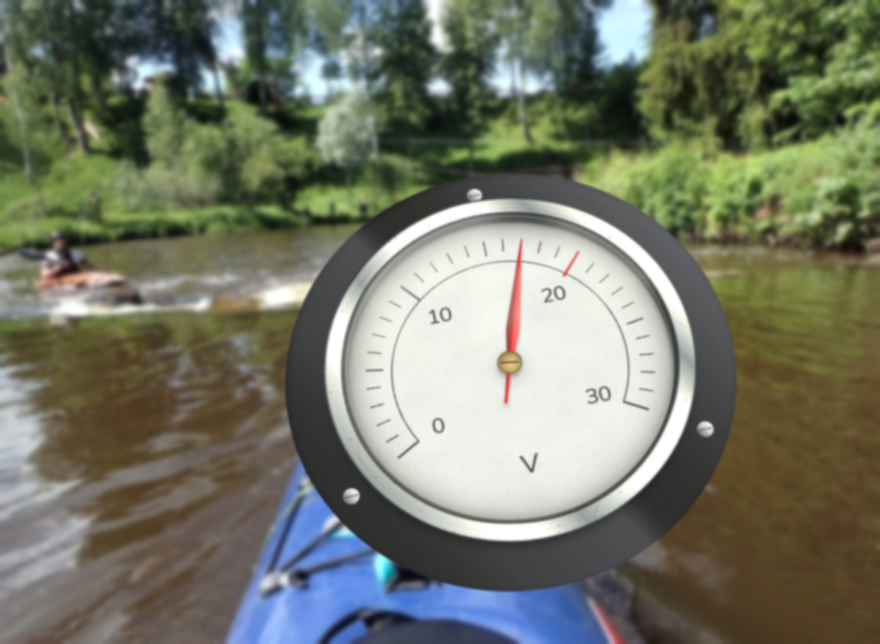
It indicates 17 V
